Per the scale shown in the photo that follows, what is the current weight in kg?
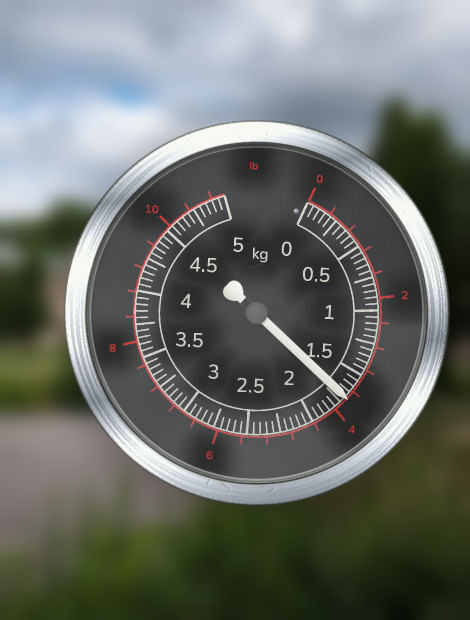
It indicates 1.7 kg
